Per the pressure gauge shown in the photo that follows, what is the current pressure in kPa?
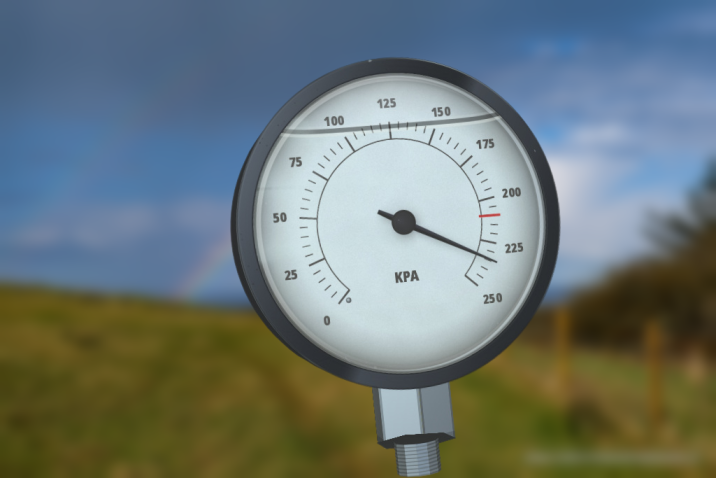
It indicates 235 kPa
